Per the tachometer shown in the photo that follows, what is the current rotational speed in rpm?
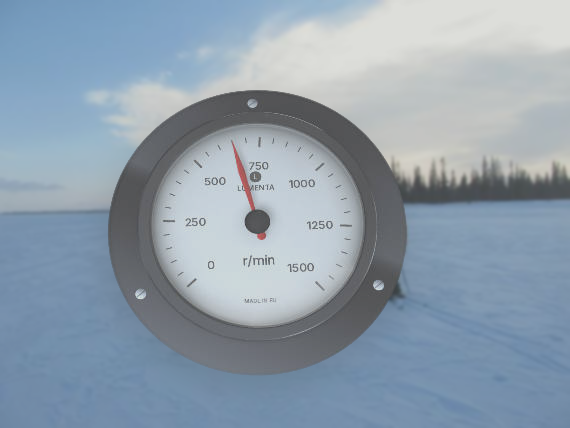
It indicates 650 rpm
